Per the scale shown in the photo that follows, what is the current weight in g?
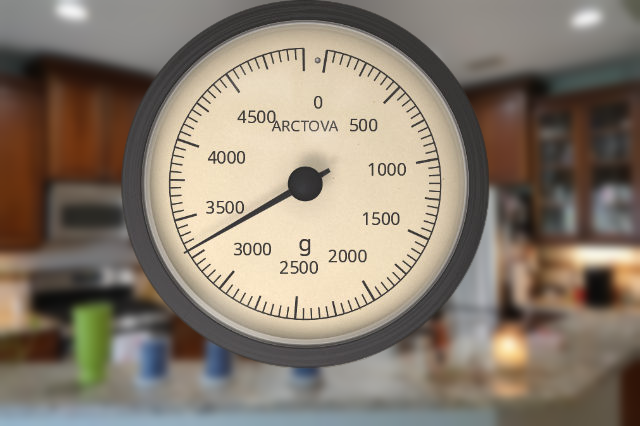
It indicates 3300 g
